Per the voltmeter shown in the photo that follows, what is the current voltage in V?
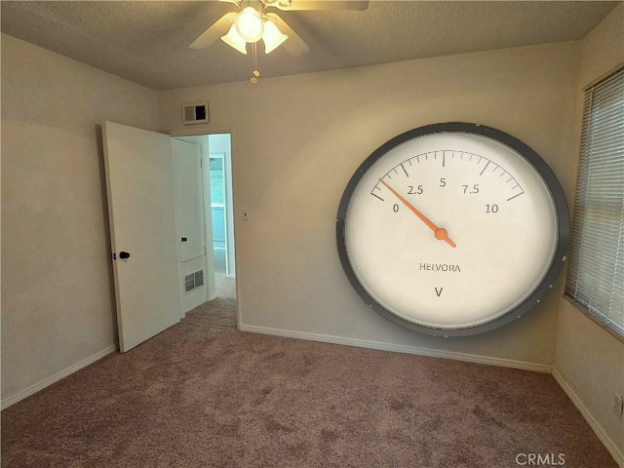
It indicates 1 V
